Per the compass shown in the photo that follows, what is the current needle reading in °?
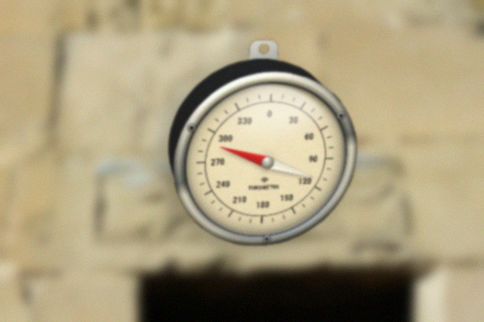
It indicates 290 °
